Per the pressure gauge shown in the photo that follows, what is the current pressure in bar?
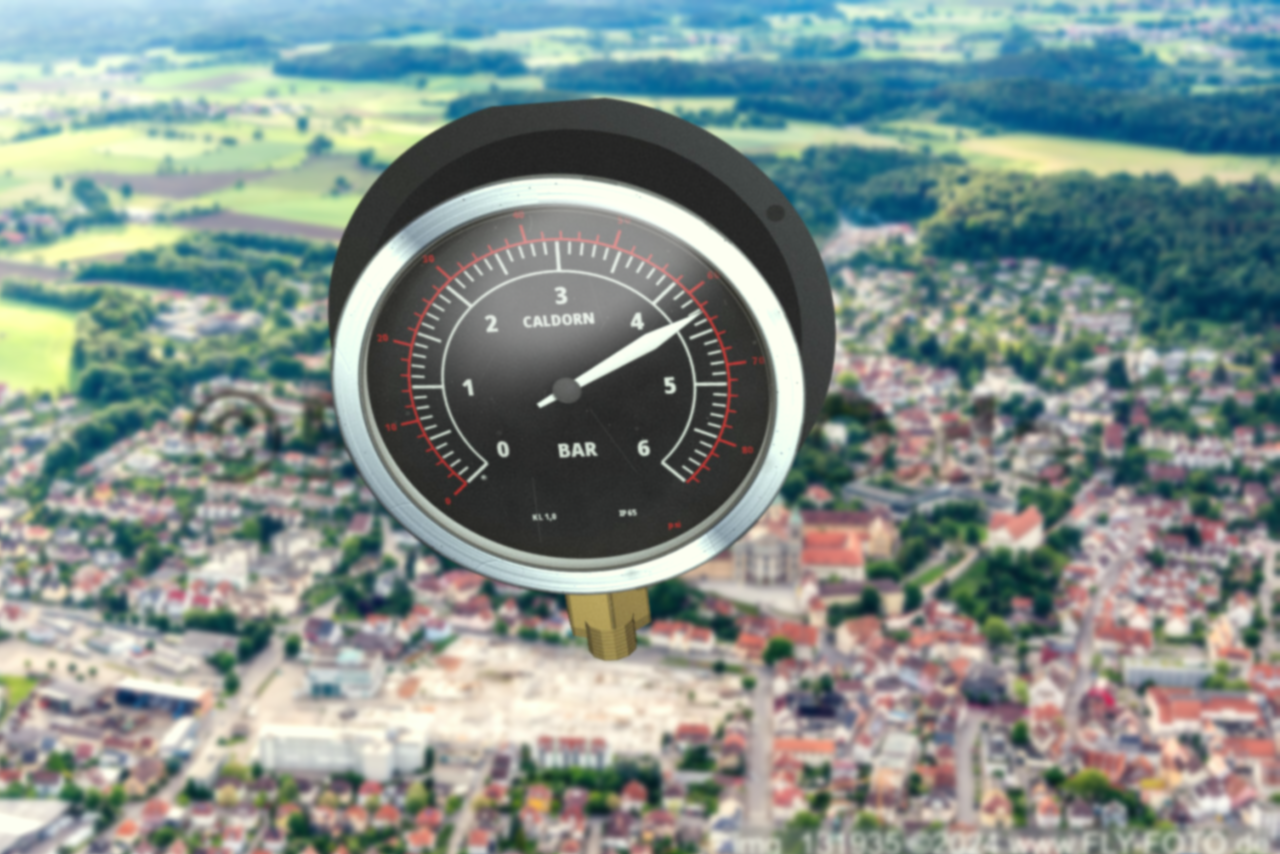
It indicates 4.3 bar
